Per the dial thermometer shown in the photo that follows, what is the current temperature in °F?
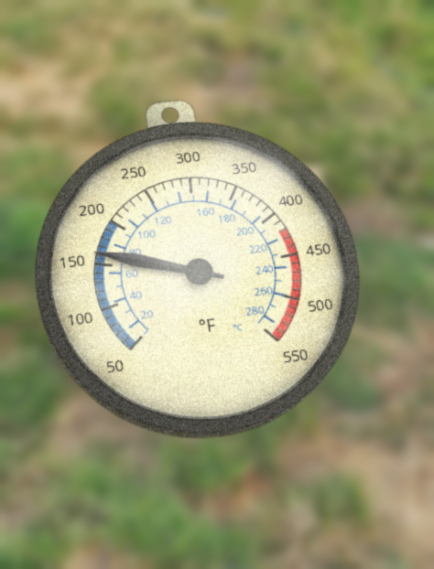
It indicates 160 °F
